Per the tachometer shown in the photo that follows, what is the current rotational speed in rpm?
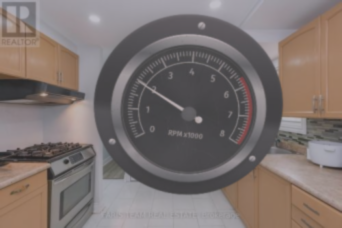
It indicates 2000 rpm
